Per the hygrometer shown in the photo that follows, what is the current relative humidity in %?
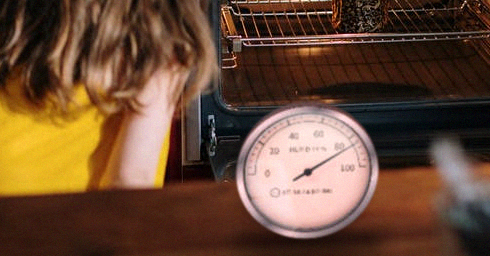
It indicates 84 %
